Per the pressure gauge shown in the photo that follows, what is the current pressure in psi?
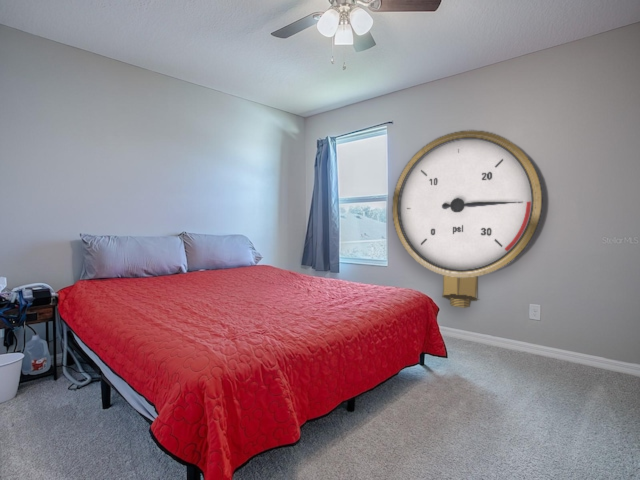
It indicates 25 psi
